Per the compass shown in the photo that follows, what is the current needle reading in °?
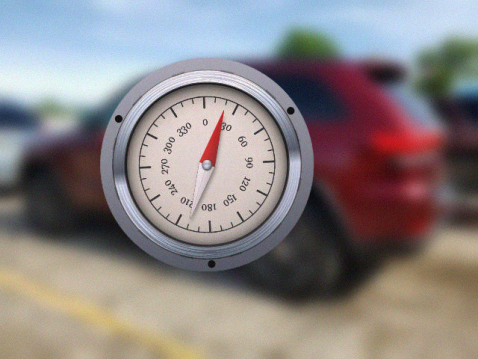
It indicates 20 °
